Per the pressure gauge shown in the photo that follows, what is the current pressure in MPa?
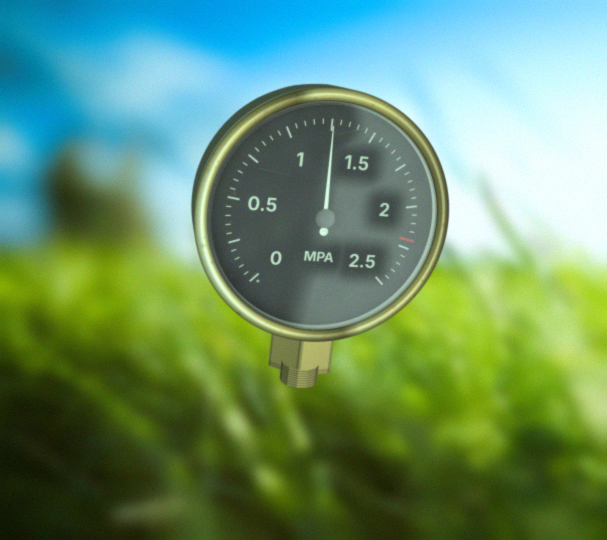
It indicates 1.25 MPa
